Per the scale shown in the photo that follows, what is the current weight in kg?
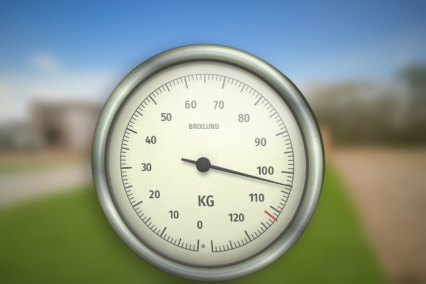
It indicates 103 kg
